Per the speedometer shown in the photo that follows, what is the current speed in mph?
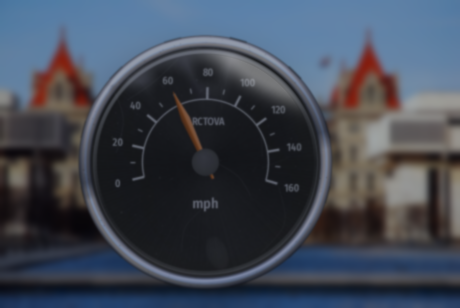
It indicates 60 mph
